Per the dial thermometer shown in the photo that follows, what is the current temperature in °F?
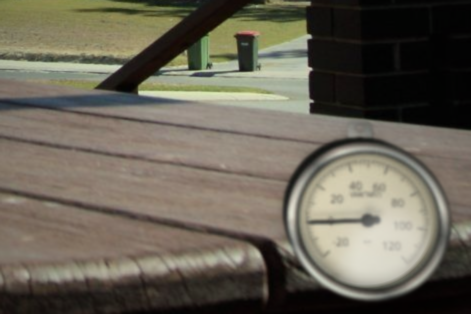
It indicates 0 °F
